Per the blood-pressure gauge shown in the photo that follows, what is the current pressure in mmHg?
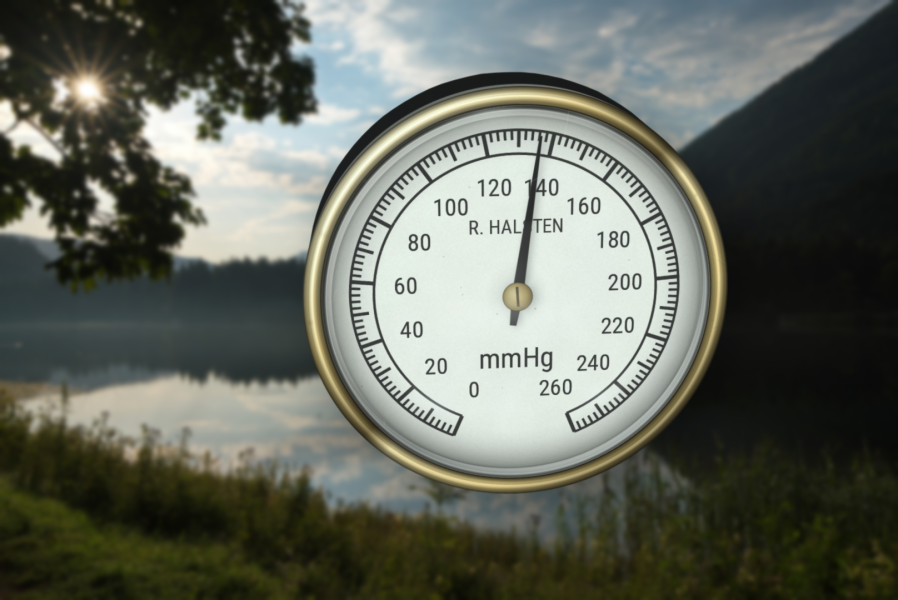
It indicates 136 mmHg
